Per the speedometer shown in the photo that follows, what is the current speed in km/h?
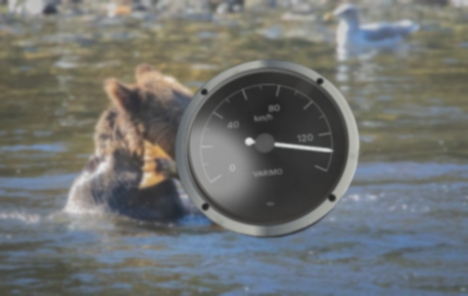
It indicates 130 km/h
